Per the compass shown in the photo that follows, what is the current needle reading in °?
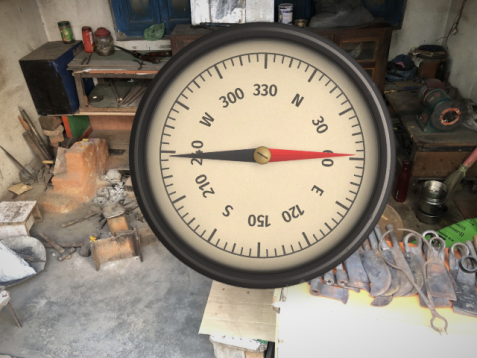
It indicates 57.5 °
